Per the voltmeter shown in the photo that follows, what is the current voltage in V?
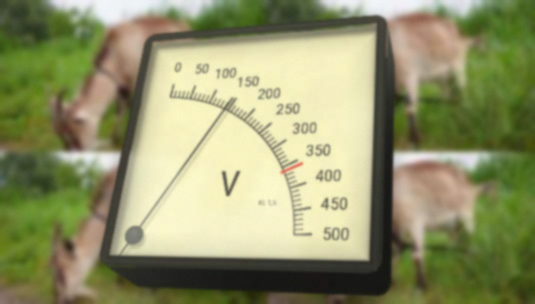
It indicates 150 V
